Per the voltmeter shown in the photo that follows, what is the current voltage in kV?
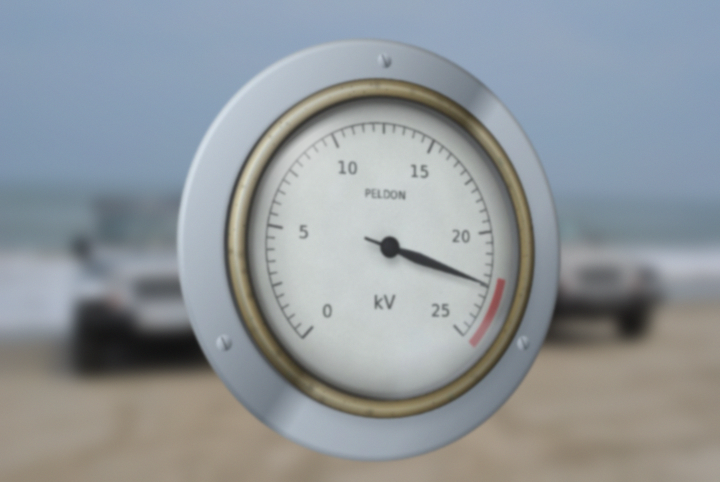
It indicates 22.5 kV
